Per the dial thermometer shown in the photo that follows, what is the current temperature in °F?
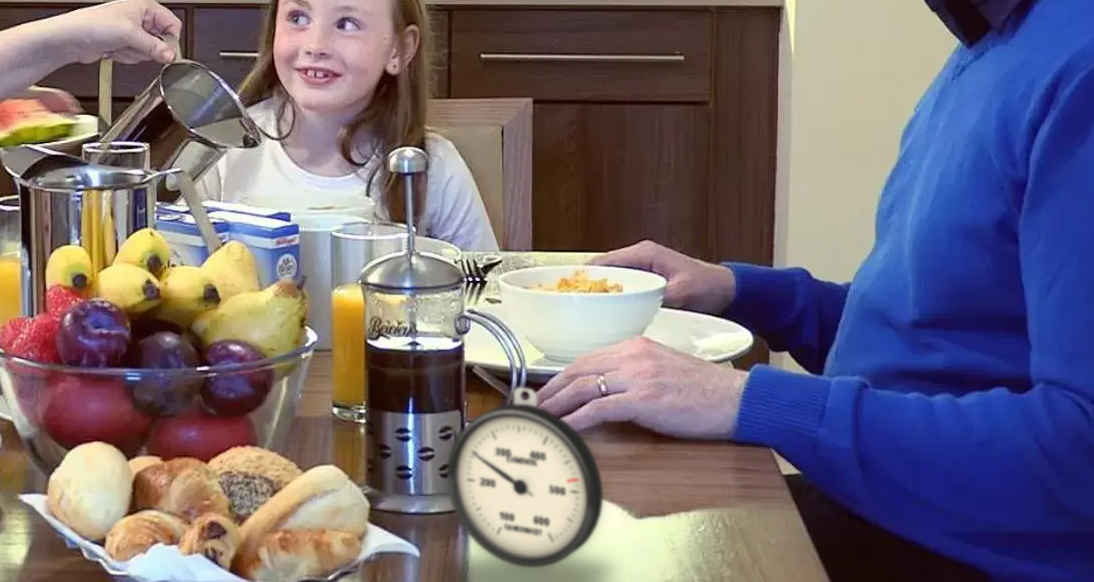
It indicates 250 °F
